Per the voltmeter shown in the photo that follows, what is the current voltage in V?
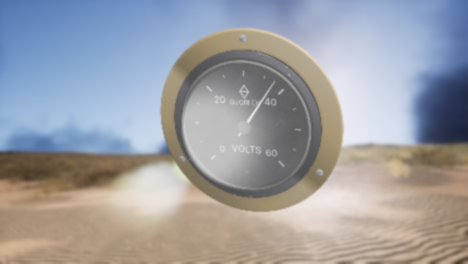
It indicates 37.5 V
